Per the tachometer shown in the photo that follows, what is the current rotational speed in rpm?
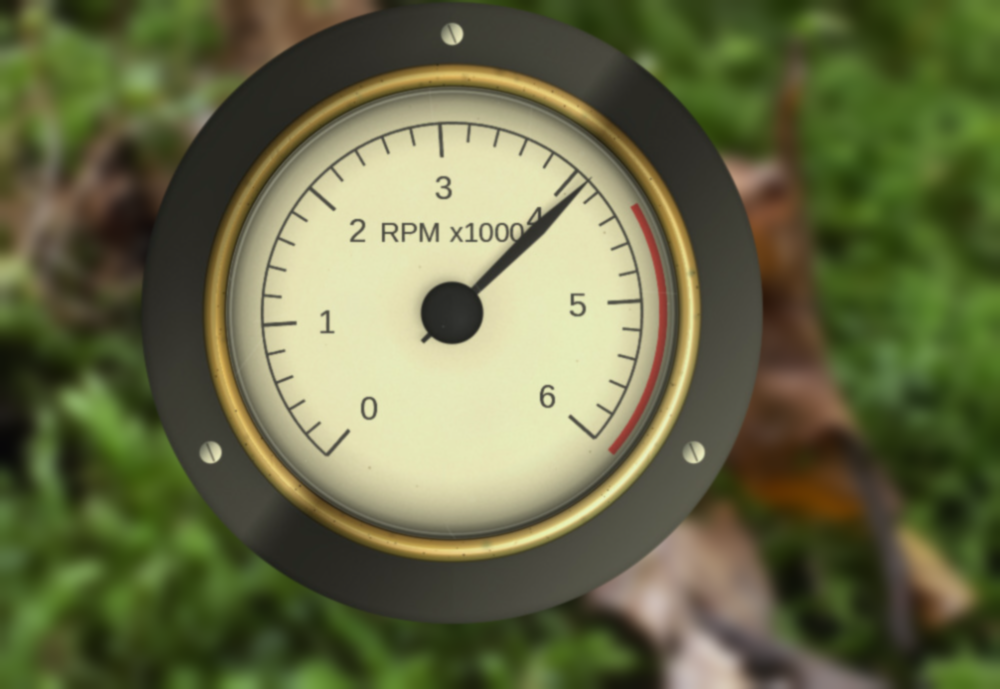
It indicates 4100 rpm
